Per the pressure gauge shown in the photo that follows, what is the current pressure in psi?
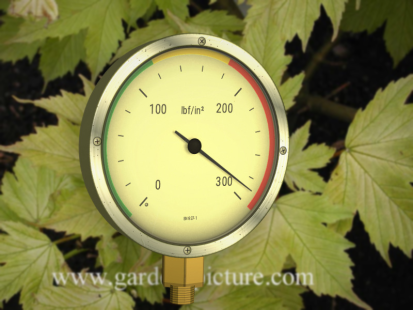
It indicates 290 psi
